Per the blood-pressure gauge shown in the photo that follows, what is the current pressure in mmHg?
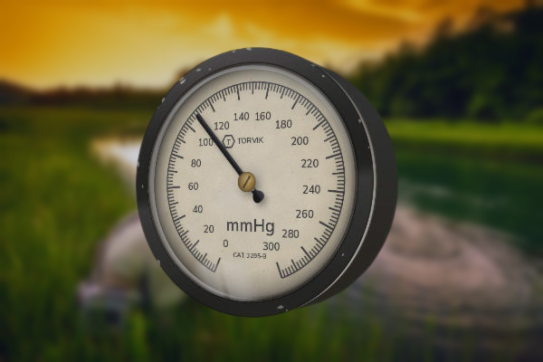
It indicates 110 mmHg
